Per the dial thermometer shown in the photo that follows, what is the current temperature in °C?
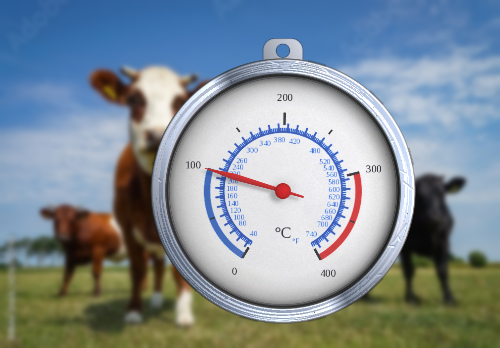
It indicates 100 °C
